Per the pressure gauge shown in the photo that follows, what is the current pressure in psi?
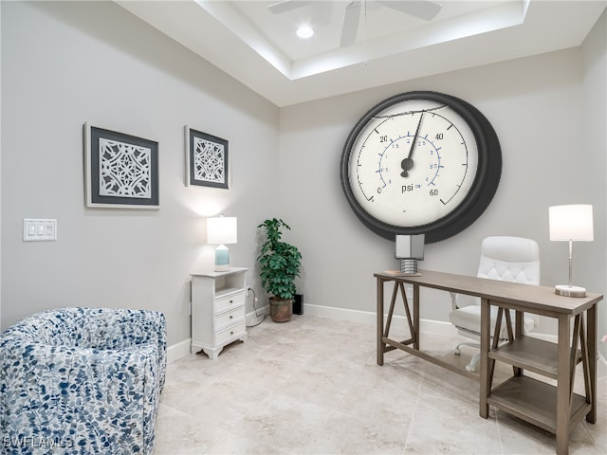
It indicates 32.5 psi
